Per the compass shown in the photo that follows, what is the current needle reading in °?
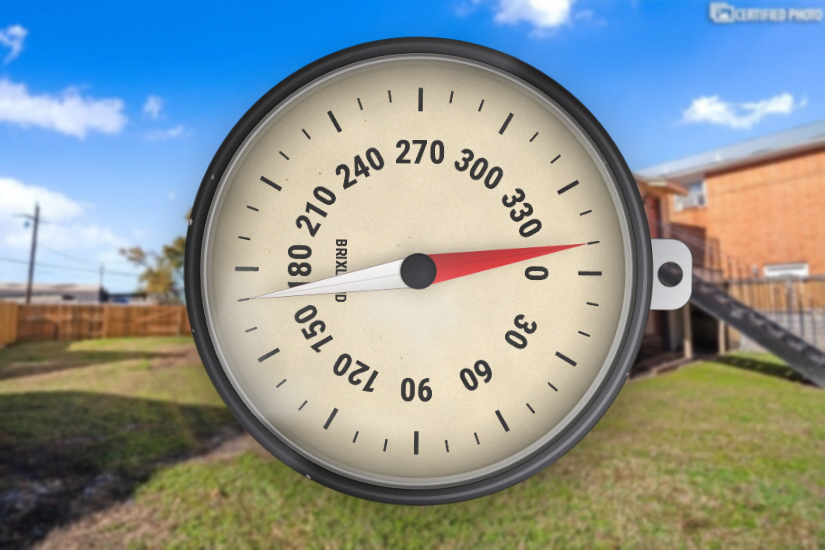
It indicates 350 °
